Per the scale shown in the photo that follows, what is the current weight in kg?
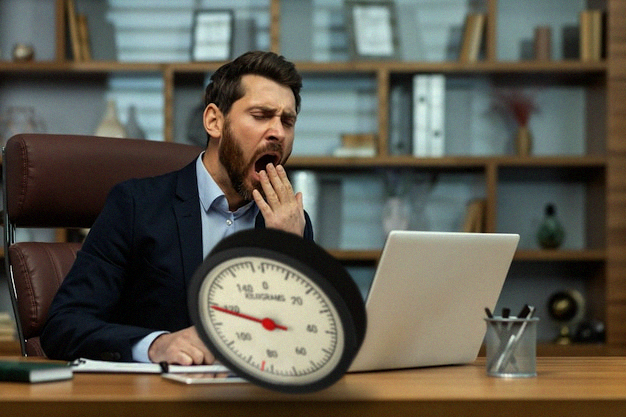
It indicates 120 kg
